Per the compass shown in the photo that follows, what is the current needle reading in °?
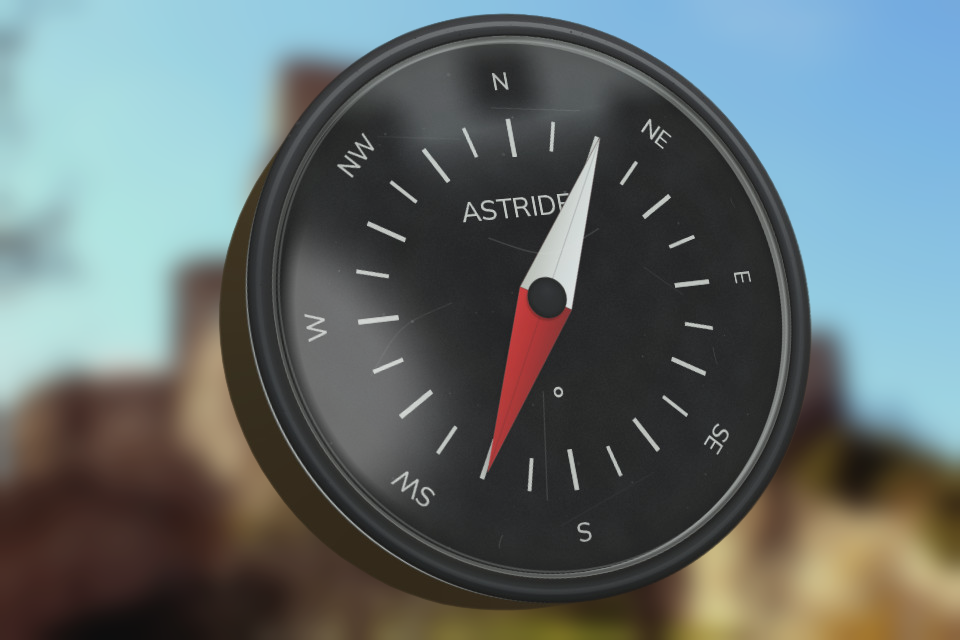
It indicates 210 °
